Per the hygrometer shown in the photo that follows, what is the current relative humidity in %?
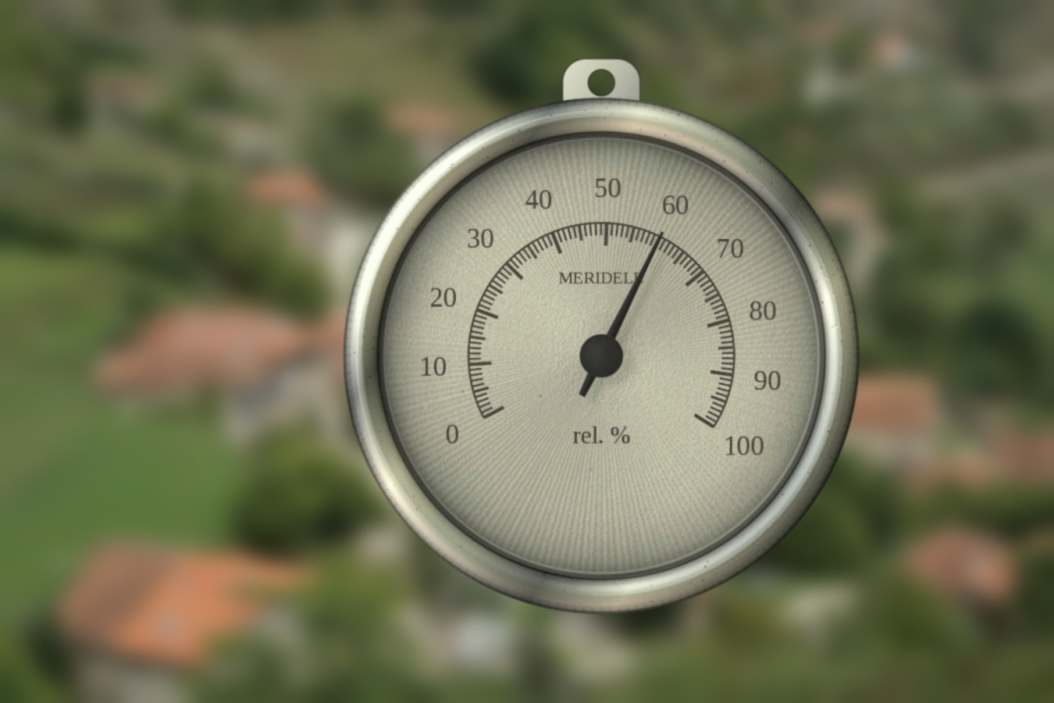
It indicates 60 %
